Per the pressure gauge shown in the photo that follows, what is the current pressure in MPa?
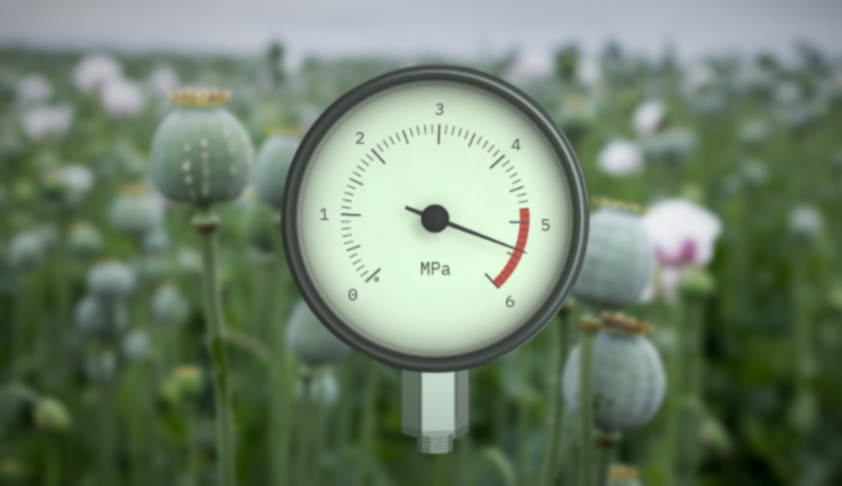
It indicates 5.4 MPa
